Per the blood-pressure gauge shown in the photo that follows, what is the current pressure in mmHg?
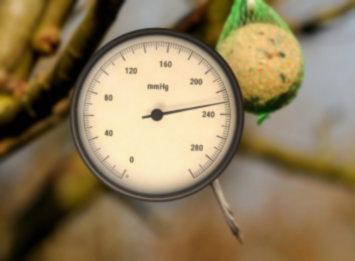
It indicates 230 mmHg
